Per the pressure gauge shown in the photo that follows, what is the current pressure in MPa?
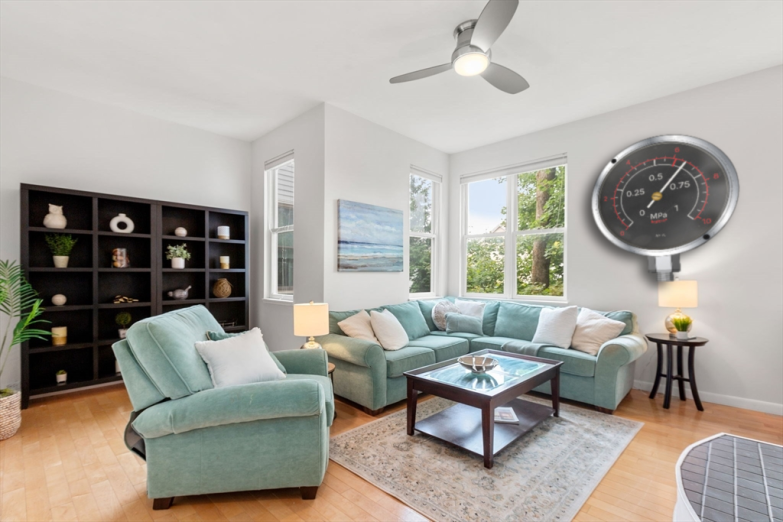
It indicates 0.65 MPa
